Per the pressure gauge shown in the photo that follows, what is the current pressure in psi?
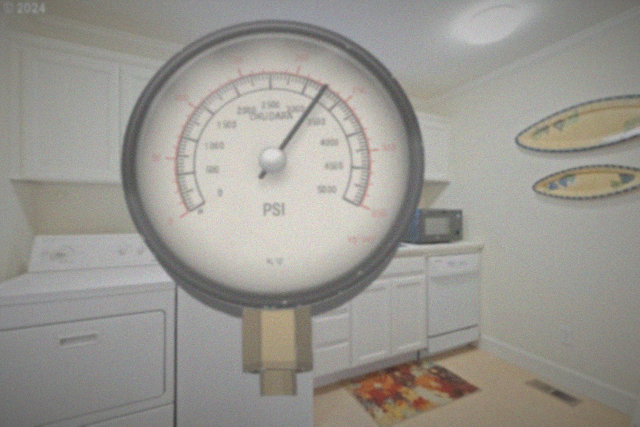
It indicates 3250 psi
